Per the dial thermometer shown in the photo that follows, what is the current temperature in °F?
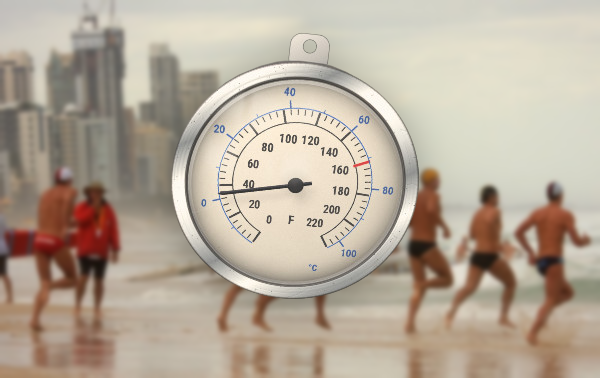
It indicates 36 °F
